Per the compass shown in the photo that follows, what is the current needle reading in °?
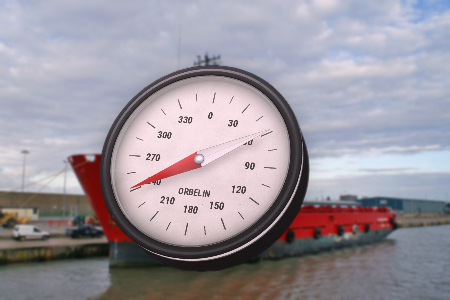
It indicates 240 °
